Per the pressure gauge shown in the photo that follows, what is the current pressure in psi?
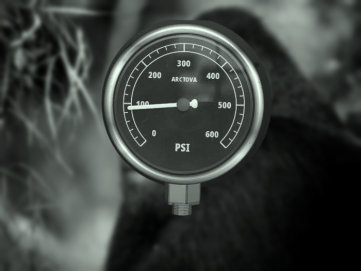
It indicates 90 psi
